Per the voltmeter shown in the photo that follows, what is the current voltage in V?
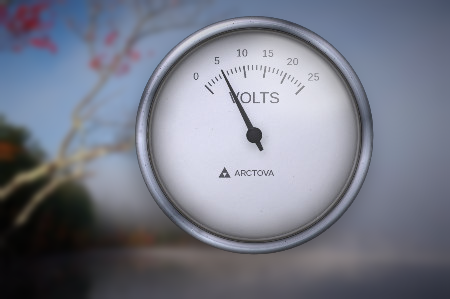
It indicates 5 V
